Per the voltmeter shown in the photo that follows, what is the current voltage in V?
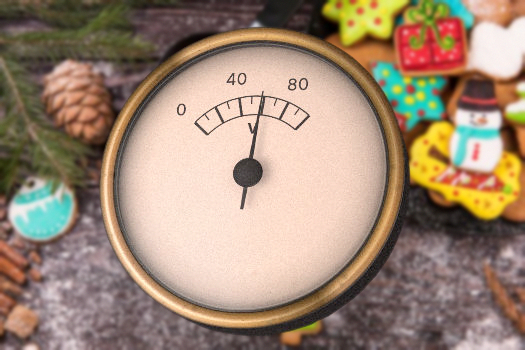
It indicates 60 V
